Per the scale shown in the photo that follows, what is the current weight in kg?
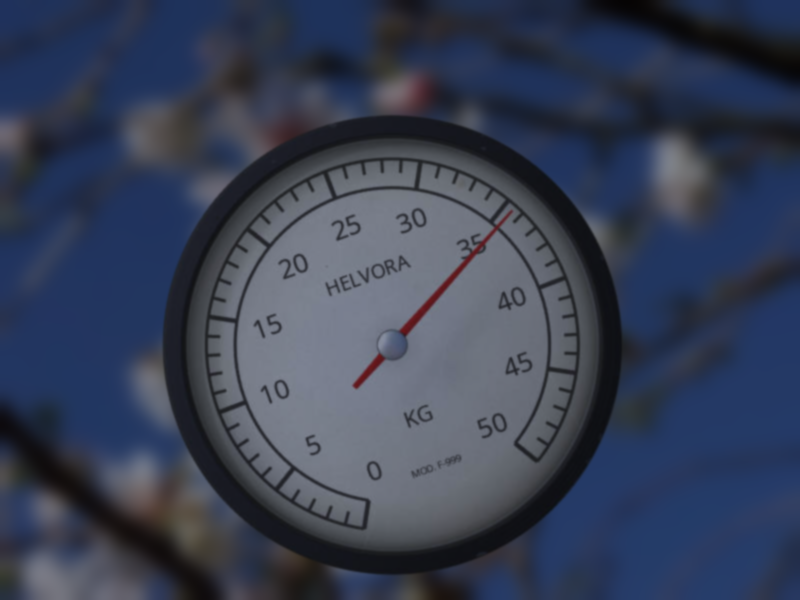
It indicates 35.5 kg
